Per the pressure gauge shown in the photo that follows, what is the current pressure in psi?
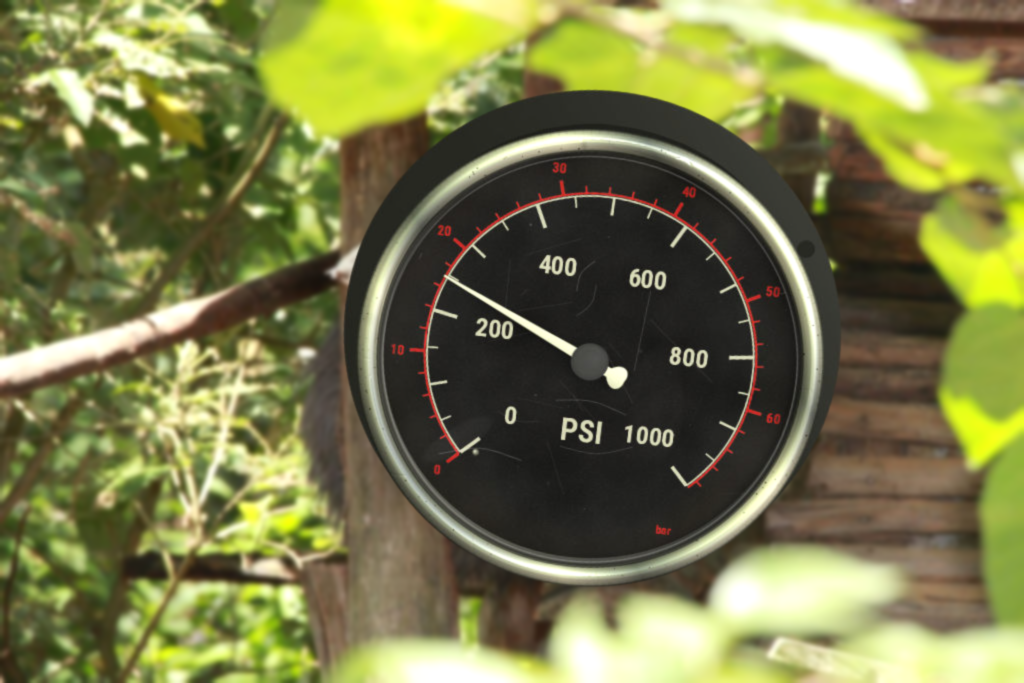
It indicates 250 psi
